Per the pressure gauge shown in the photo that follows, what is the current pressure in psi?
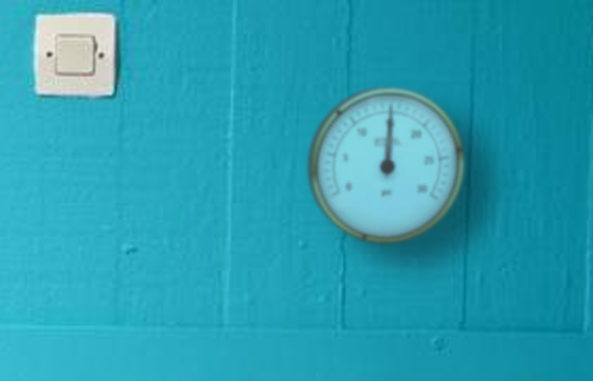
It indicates 15 psi
